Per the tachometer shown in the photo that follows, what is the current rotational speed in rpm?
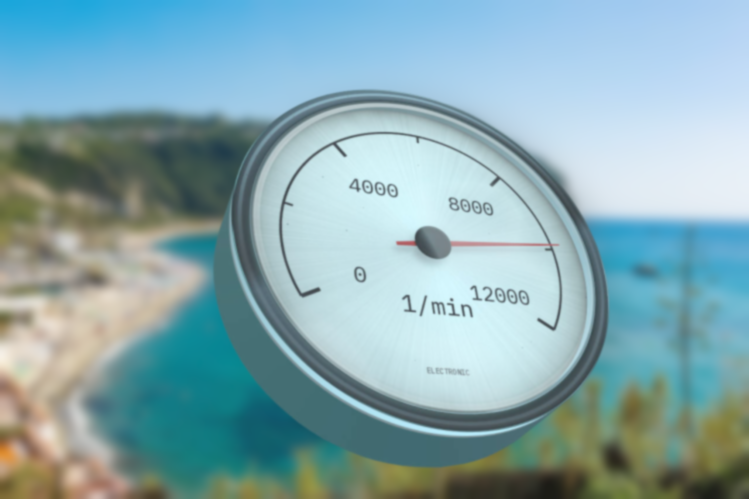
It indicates 10000 rpm
